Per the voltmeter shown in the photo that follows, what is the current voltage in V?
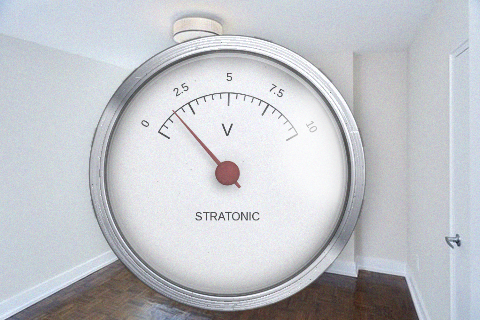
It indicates 1.5 V
